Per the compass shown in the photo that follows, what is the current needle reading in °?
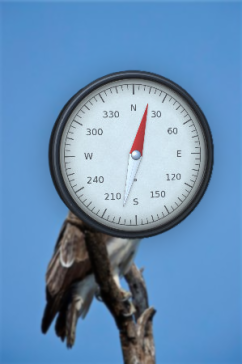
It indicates 15 °
